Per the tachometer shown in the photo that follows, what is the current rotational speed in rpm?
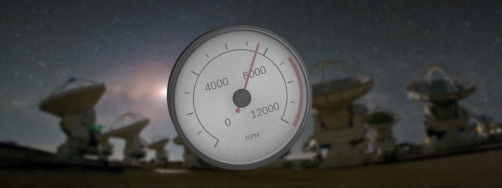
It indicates 7500 rpm
